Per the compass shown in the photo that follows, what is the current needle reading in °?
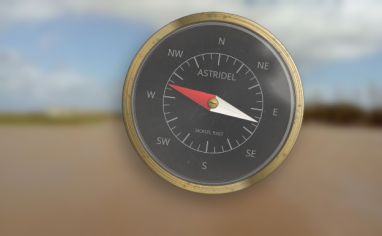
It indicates 285 °
